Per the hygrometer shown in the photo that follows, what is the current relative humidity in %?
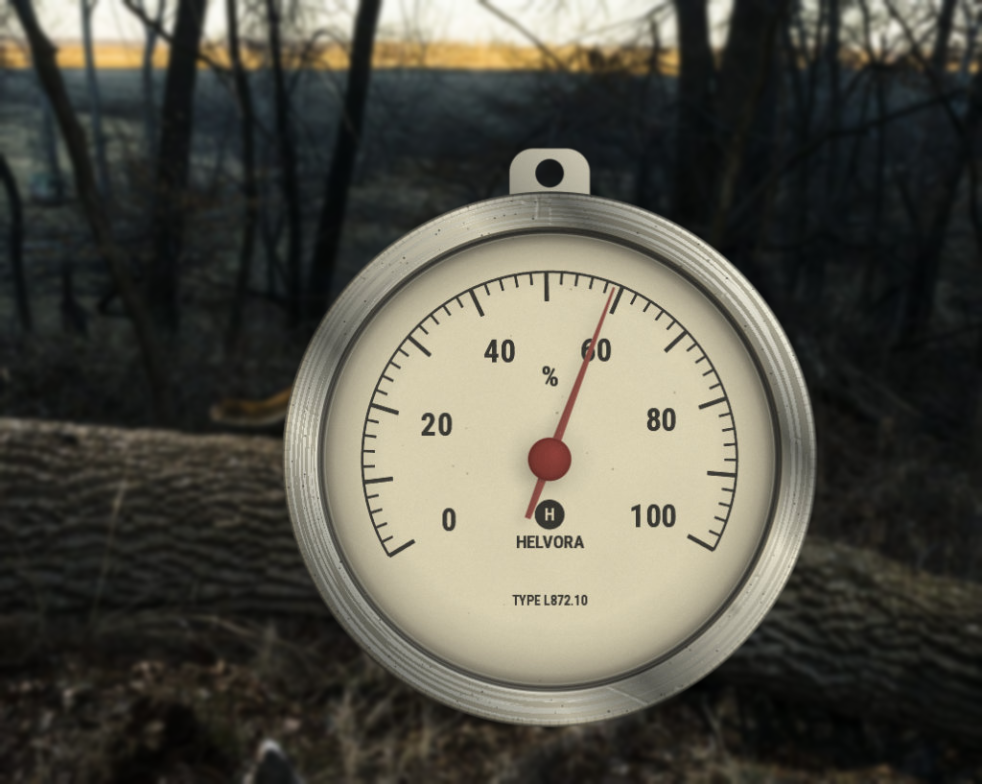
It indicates 59 %
